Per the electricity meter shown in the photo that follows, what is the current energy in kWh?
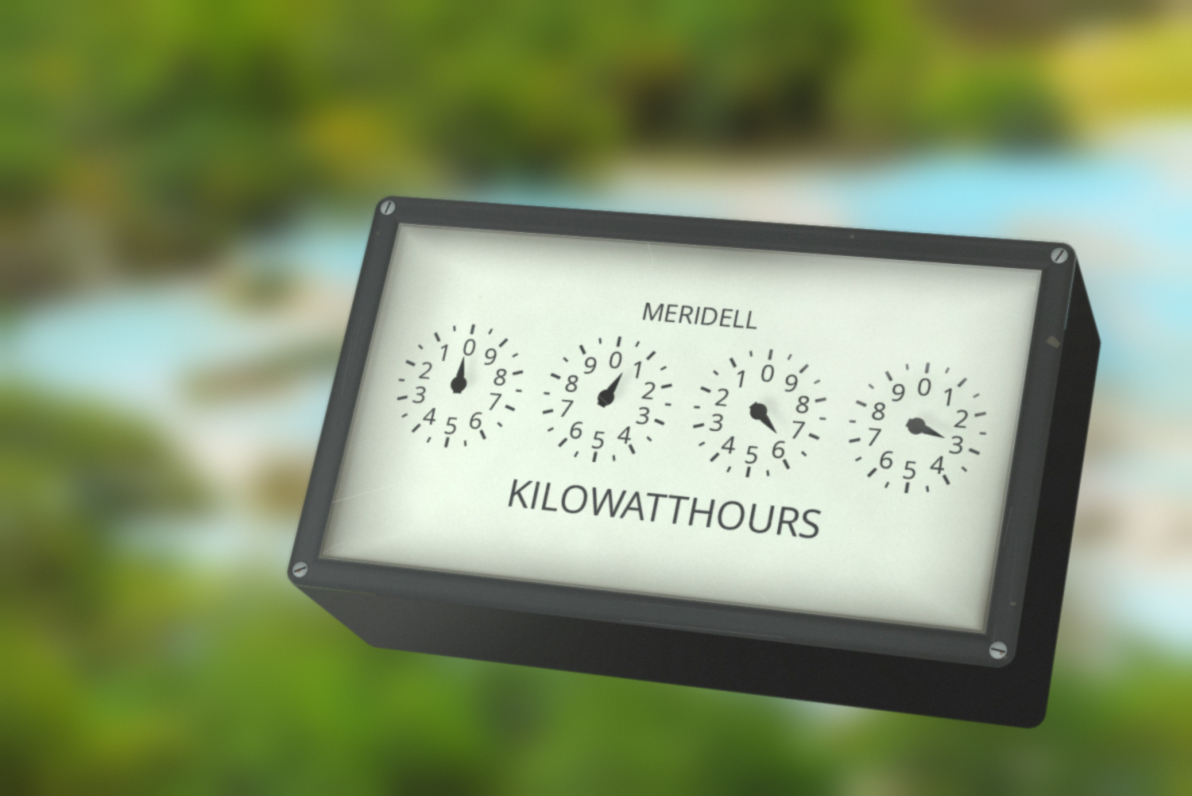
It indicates 63 kWh
